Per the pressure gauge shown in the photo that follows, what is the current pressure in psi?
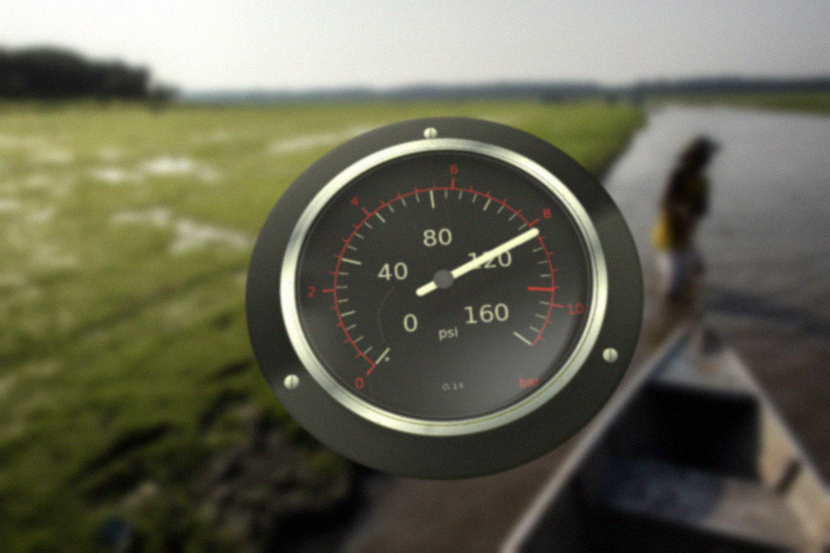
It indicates 120 psi
